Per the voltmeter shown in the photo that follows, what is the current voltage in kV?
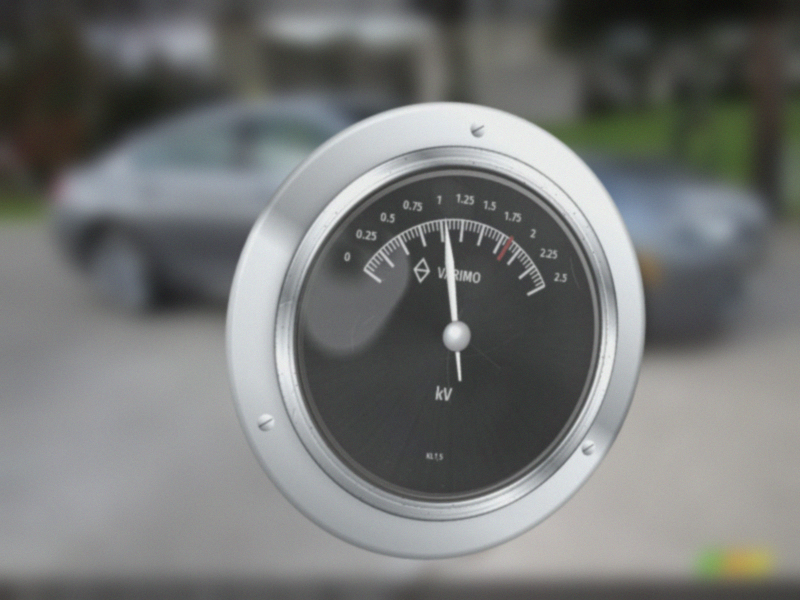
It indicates 1 kV
